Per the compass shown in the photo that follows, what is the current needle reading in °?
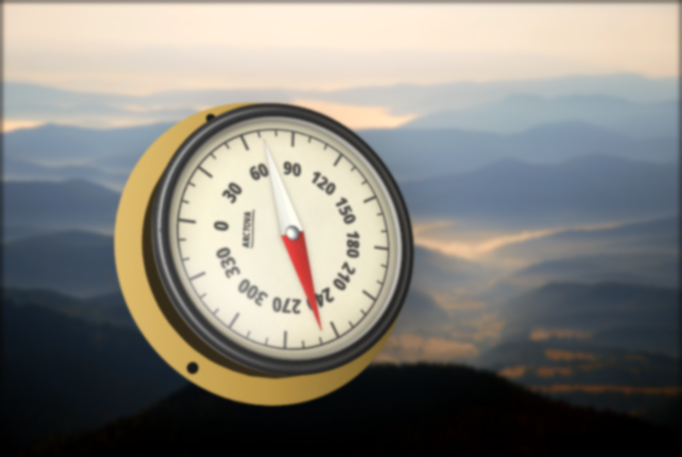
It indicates 250 °
